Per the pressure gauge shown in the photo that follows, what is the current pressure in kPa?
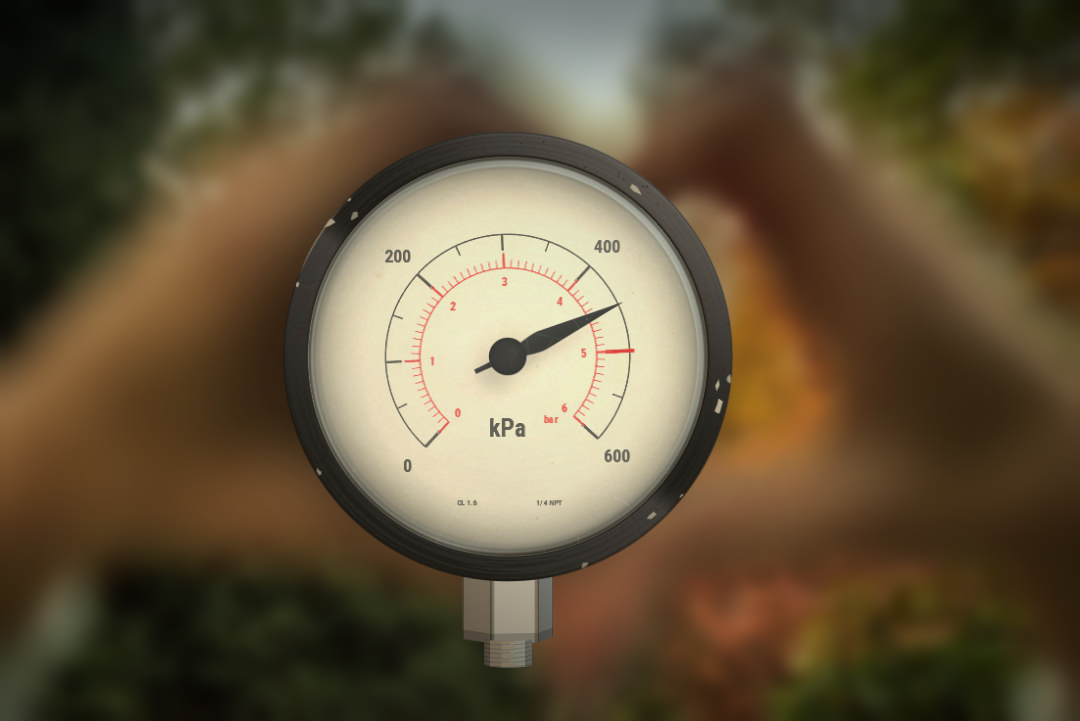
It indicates 450 kPa
